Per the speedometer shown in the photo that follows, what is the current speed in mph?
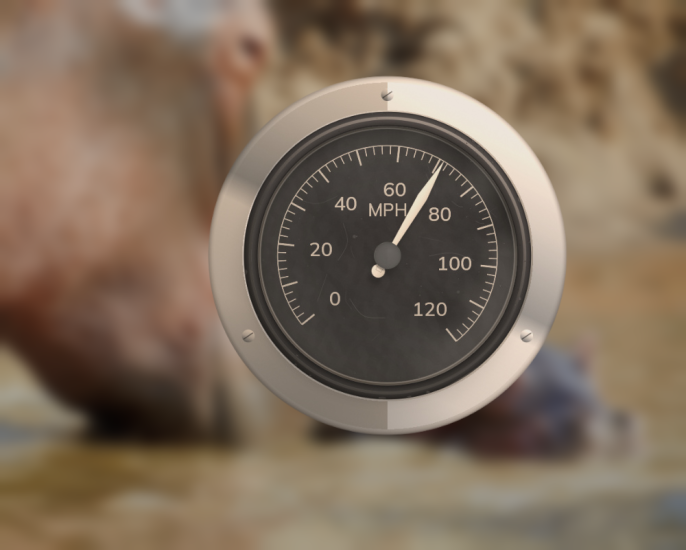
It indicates 71 mph
